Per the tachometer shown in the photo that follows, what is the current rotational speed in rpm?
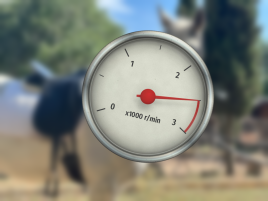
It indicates 2500 rpm
